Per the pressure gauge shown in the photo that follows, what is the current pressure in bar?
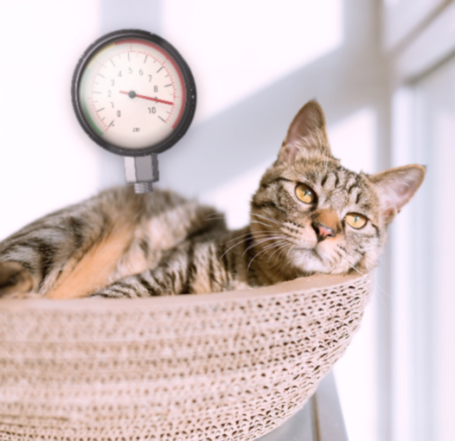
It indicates 9 bar
